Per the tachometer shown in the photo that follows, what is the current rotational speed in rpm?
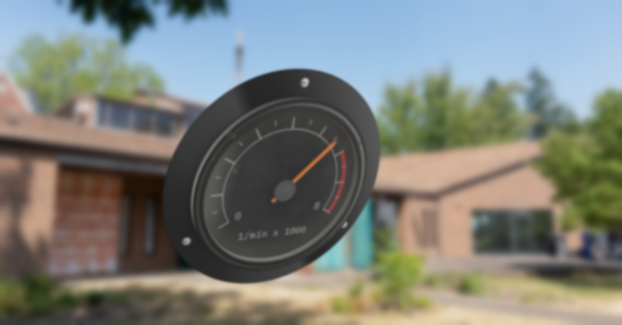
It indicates 5500 rpm
